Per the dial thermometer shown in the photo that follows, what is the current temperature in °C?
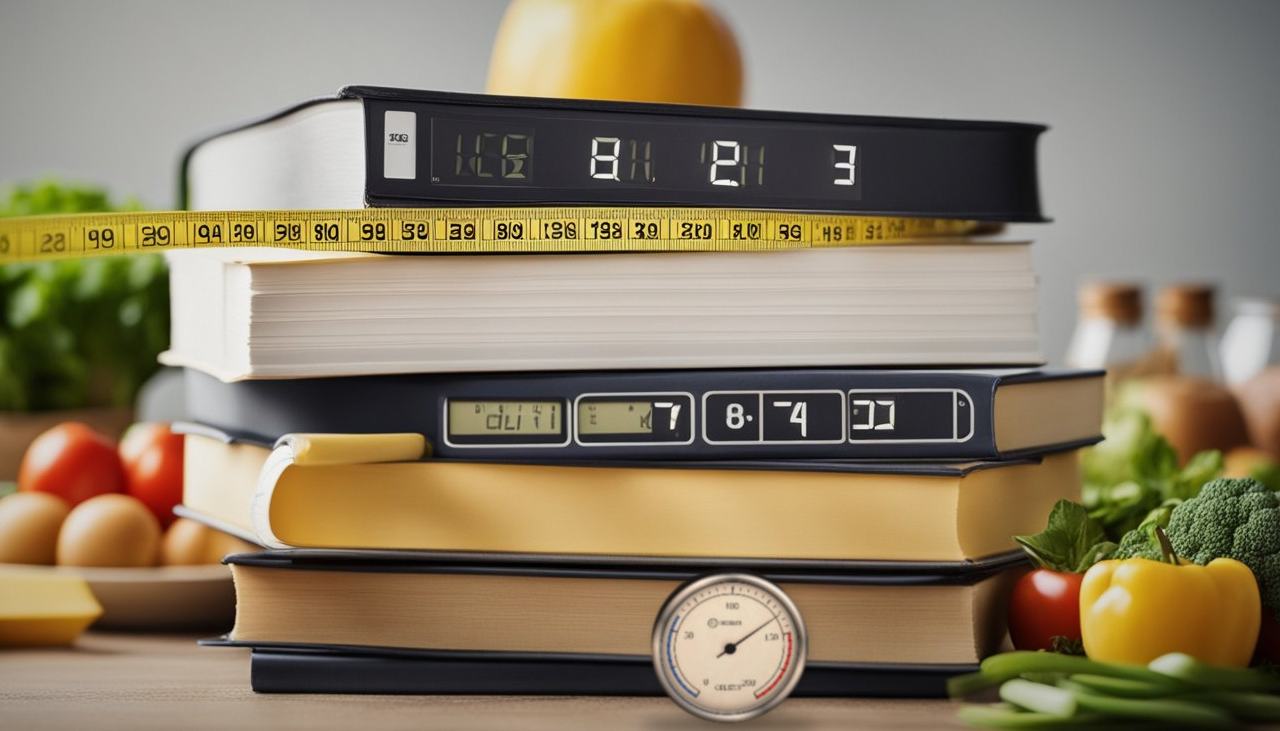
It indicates 135 °C
